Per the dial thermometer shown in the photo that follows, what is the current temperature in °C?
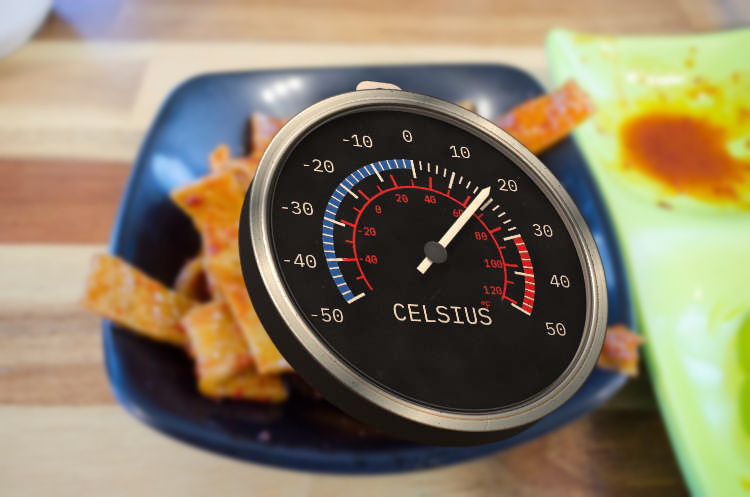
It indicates 18 °C
